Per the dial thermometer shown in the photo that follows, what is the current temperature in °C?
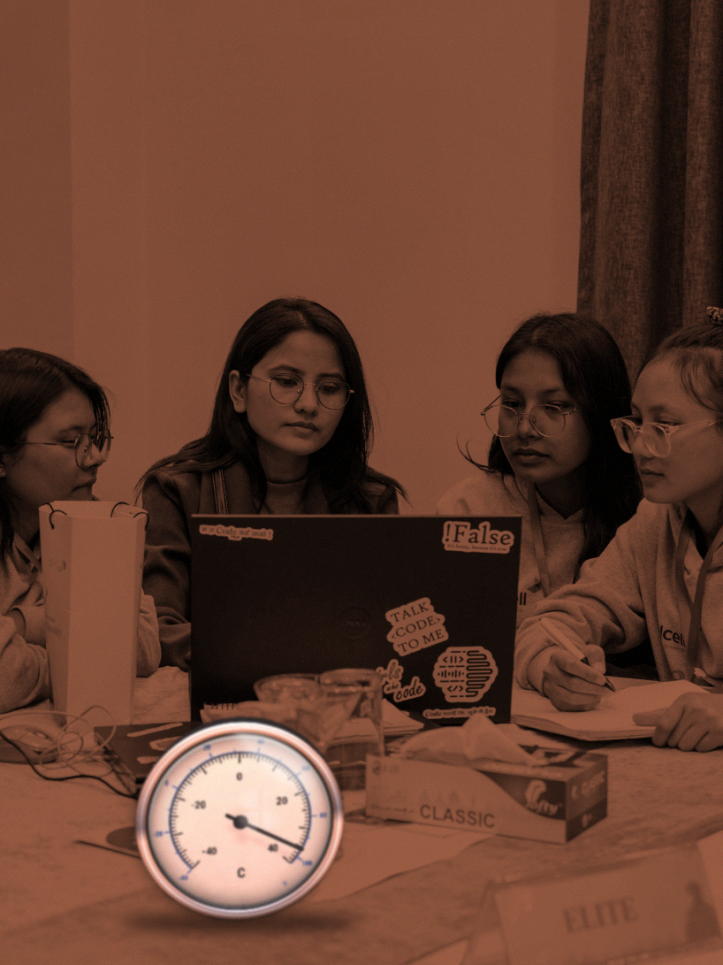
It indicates 35 °C
